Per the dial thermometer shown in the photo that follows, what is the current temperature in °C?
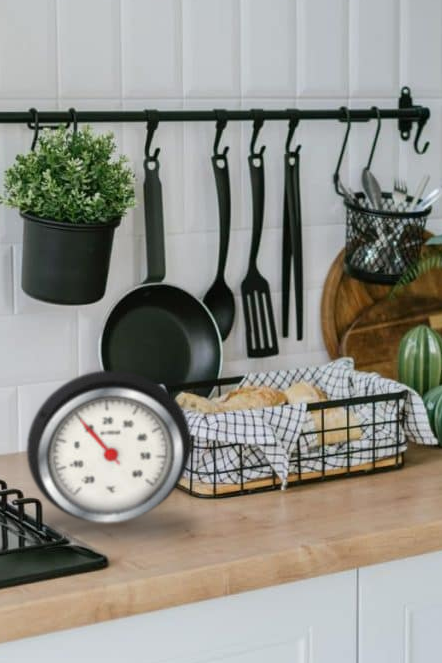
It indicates 10 °C
